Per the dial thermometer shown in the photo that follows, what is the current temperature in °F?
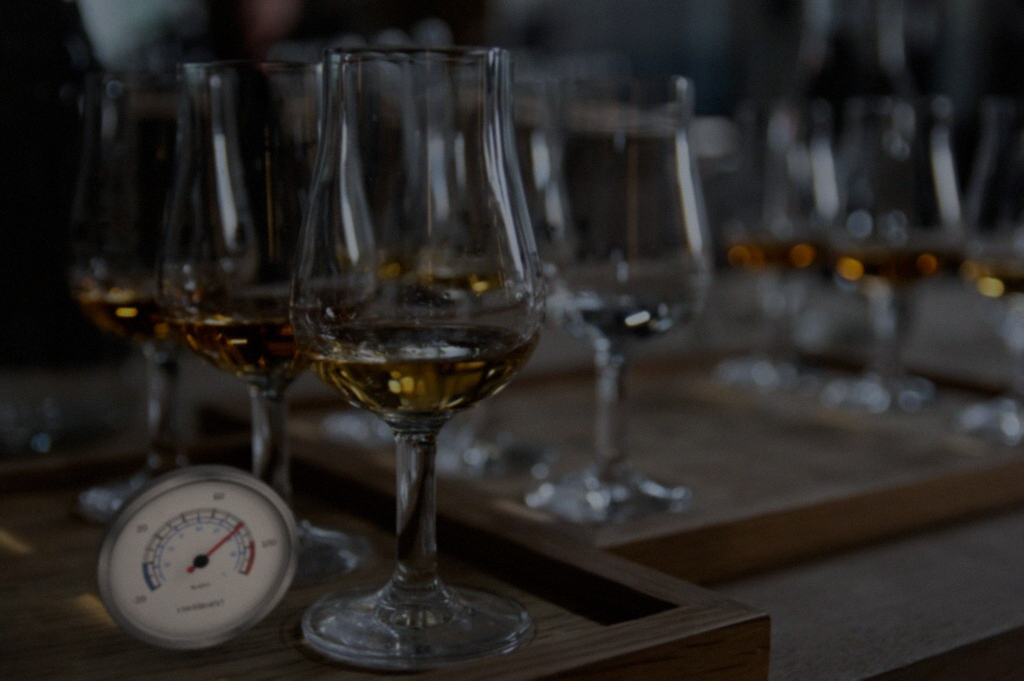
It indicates 80 °F
